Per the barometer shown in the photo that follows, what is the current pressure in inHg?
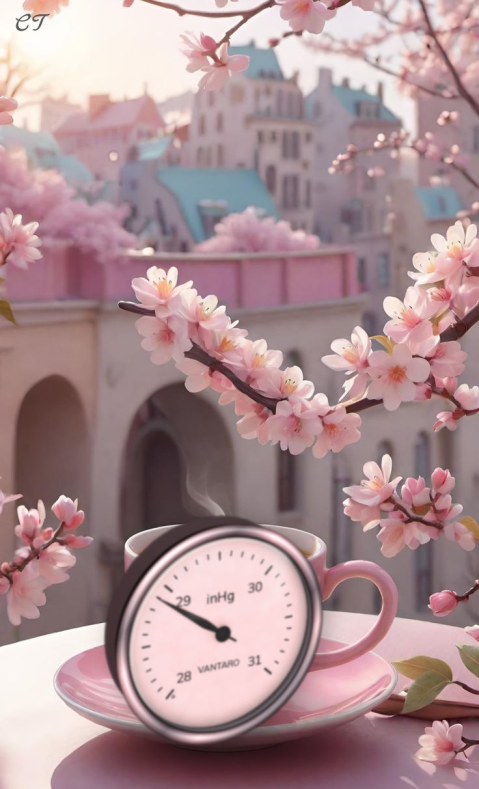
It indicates 28.9 inHg
